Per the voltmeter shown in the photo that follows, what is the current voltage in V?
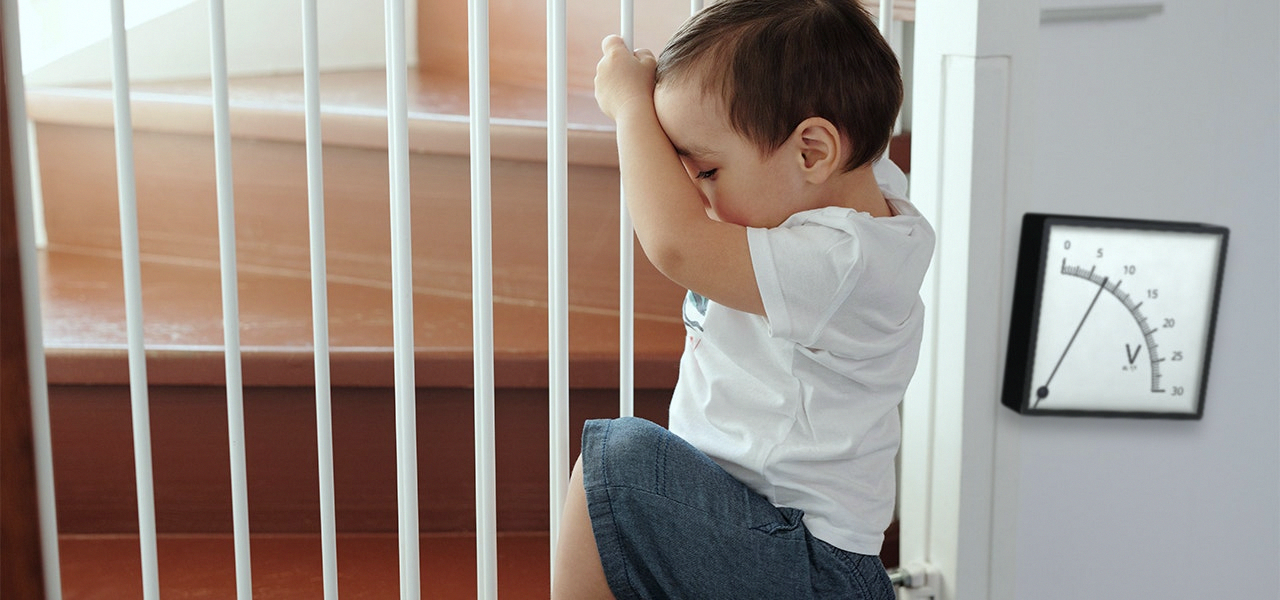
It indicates 7.5 V
